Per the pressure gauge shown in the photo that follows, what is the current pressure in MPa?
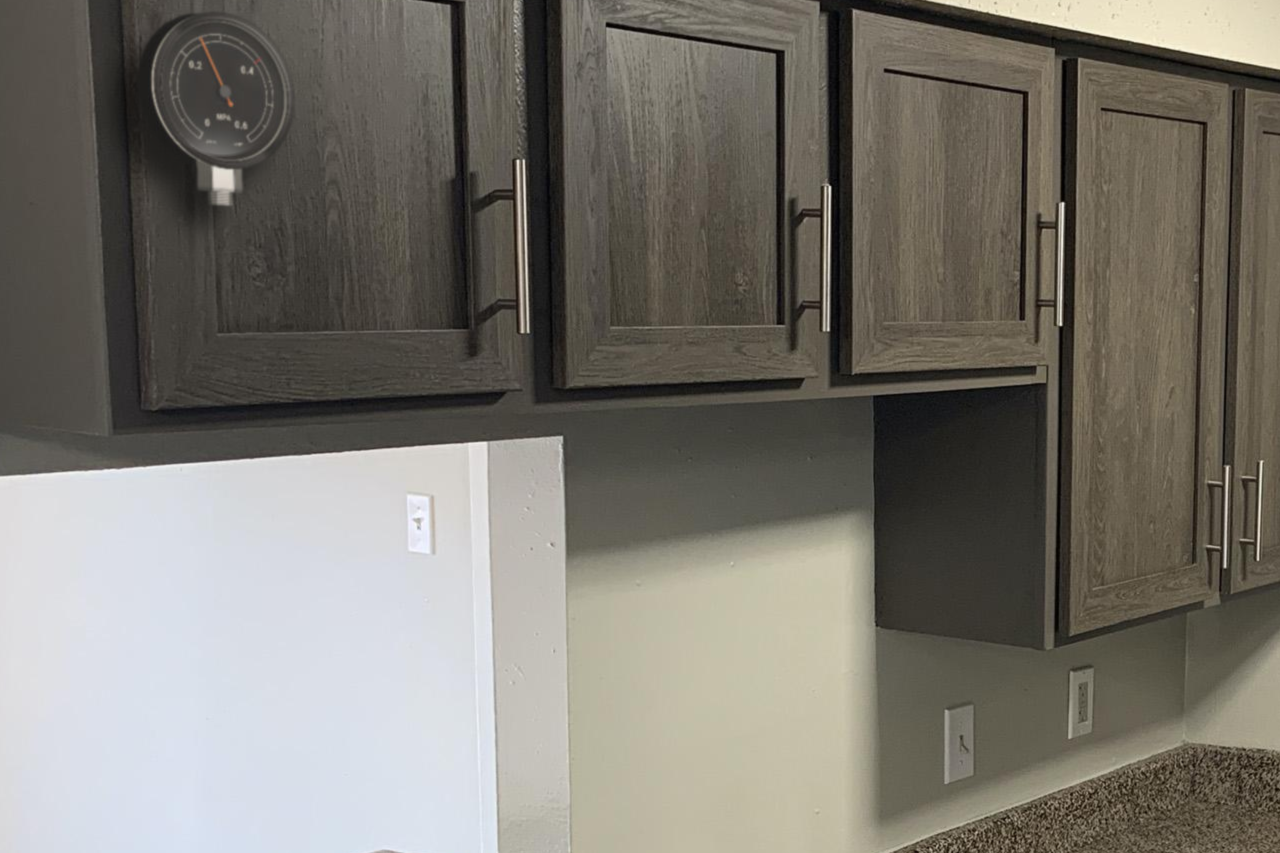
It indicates 0.25 MPa
